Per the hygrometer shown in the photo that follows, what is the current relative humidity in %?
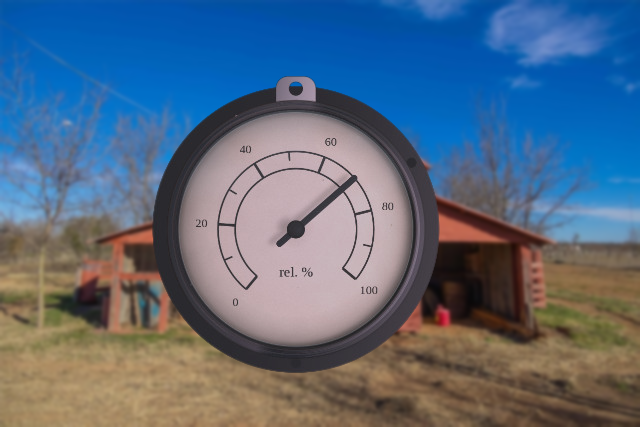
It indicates 70 %
